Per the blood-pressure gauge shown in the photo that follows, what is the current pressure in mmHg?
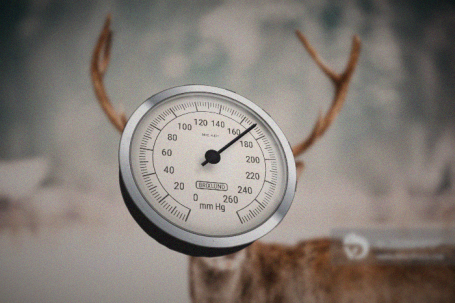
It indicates 170 mmHg
